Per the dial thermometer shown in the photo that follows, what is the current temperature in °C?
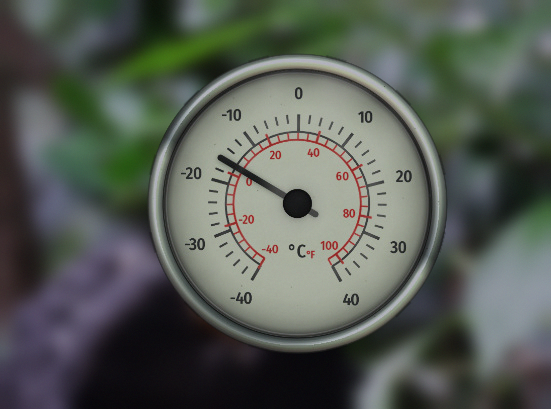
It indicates -16 °C
